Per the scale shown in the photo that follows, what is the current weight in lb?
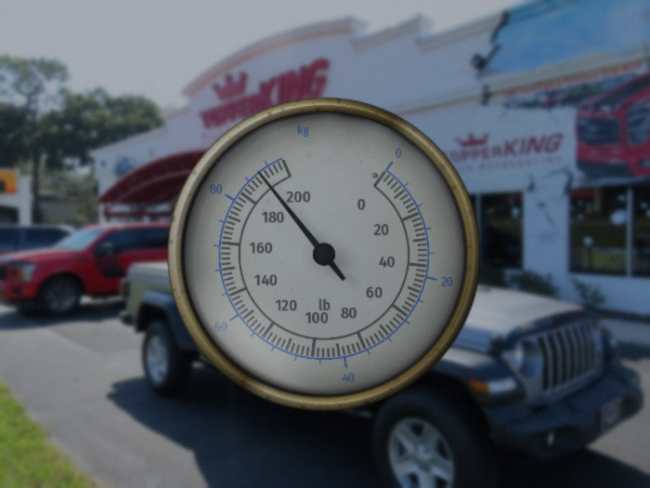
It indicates 190 lb
